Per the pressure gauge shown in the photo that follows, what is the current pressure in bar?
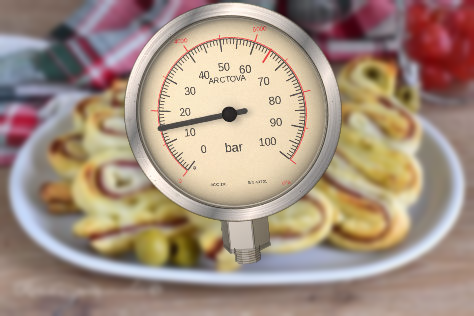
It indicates 15 bar
